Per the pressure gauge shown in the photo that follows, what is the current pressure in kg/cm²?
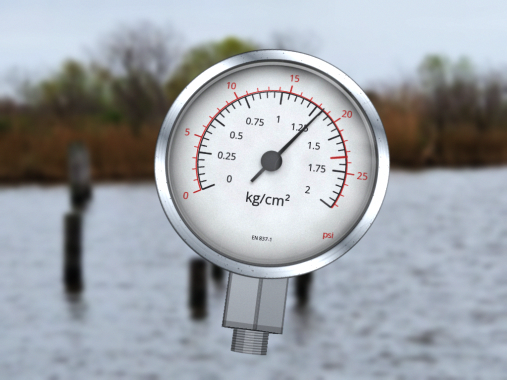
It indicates 1.3 kg/cm²
